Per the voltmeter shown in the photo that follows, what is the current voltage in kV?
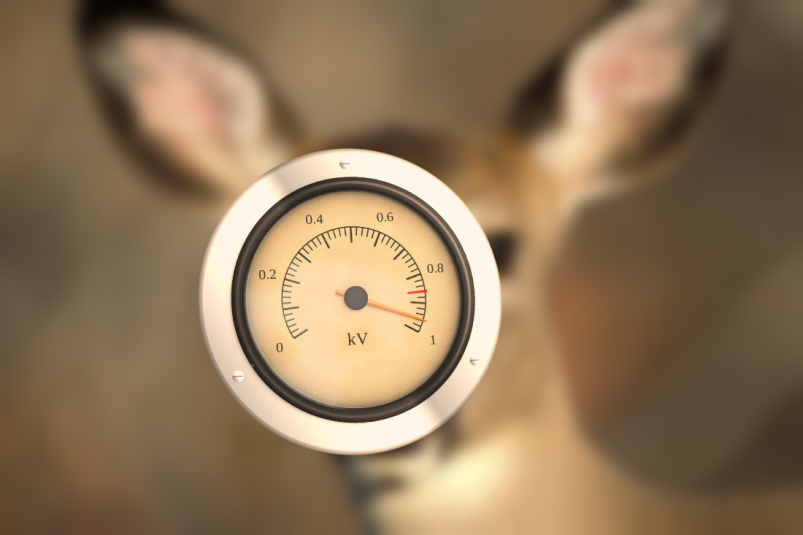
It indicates 0.96 kV
